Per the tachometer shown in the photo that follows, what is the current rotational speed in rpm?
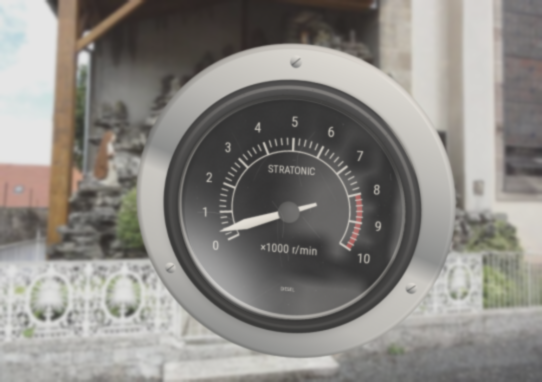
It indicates 400 rpm
